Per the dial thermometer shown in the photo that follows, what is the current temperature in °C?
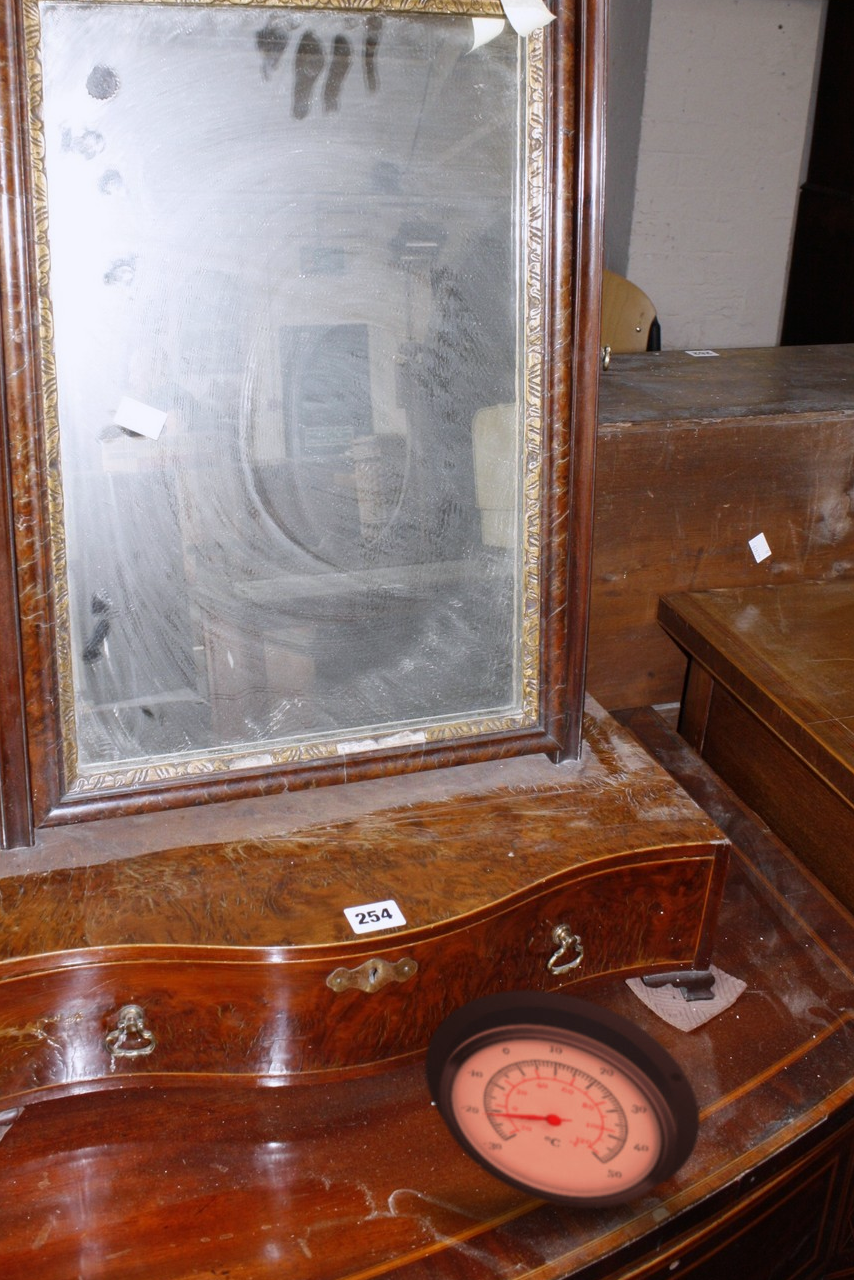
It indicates -20 °C
